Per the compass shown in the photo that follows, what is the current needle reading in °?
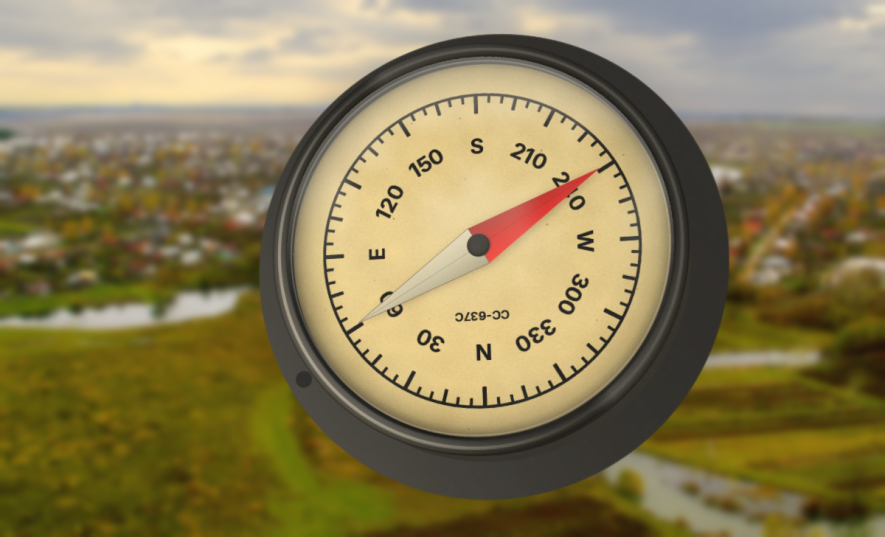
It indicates 240 °
